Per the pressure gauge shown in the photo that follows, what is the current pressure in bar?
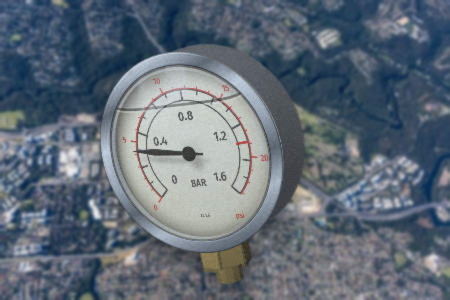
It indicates 0.3 bar
